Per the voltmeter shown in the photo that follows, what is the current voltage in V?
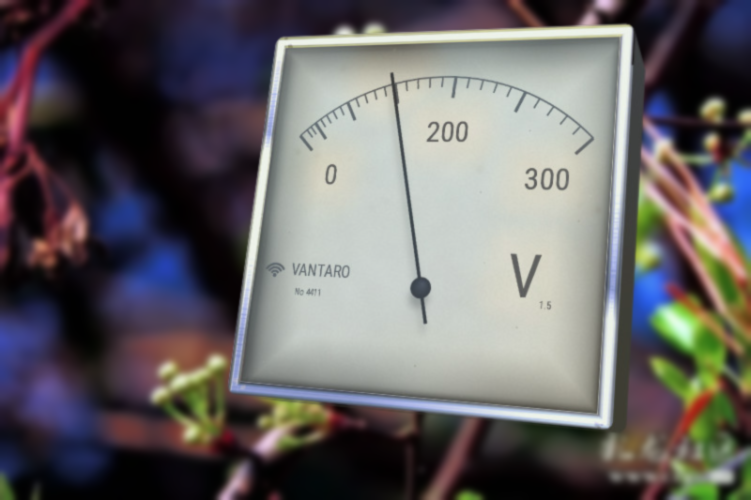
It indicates 150 V
